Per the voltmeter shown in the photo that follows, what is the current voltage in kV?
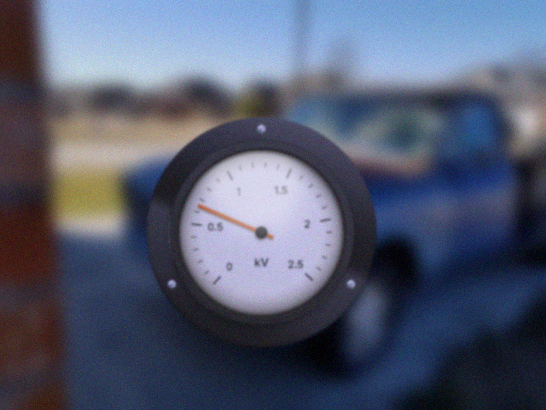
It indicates 0.65 kV
